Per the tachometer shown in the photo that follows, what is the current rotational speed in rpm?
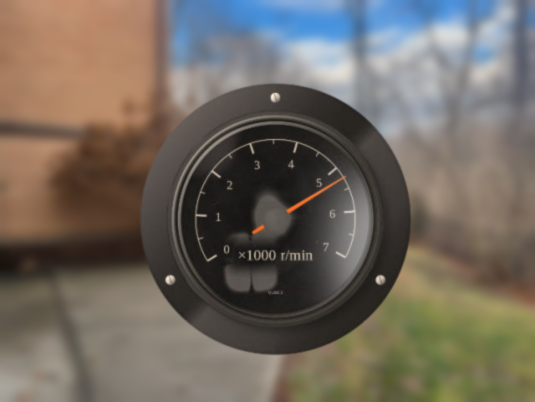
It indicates 5250 rpm
